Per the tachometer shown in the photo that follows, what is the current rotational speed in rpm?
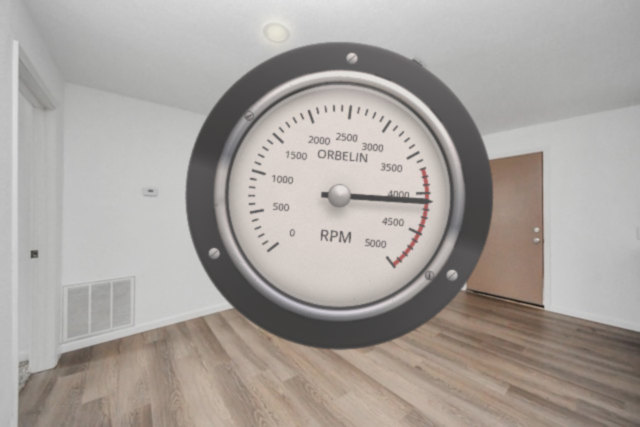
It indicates 4100 rpm
